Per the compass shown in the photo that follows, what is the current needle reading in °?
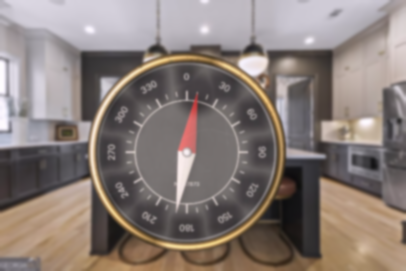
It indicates 10 °
